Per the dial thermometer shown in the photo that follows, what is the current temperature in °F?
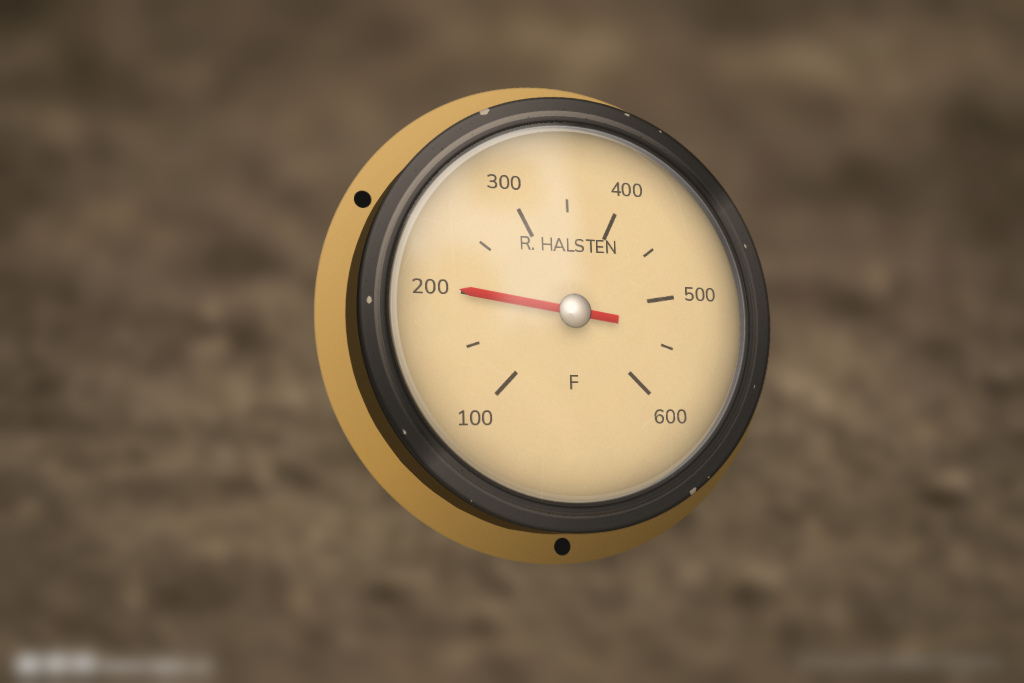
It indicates 200 °F
